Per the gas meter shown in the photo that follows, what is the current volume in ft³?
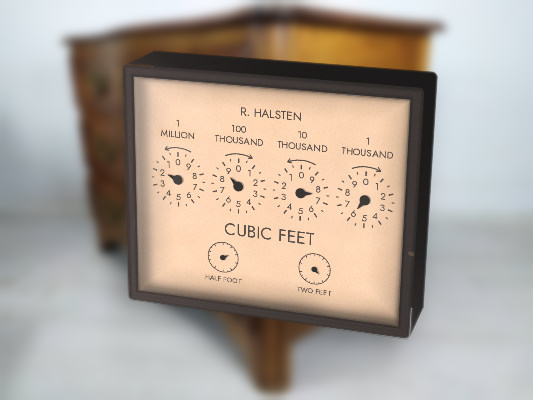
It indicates 187600 ft³
